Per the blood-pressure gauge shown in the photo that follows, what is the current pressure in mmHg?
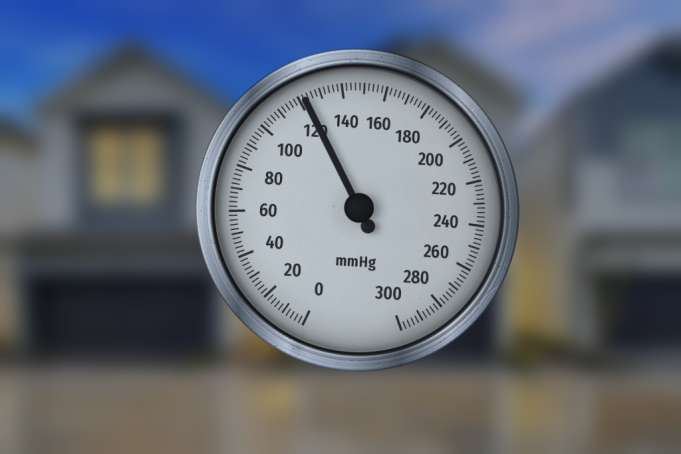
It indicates 122 mmHg
